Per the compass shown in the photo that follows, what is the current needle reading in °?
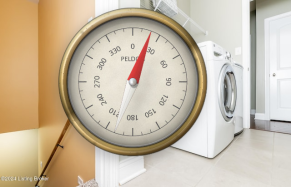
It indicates 20 °
